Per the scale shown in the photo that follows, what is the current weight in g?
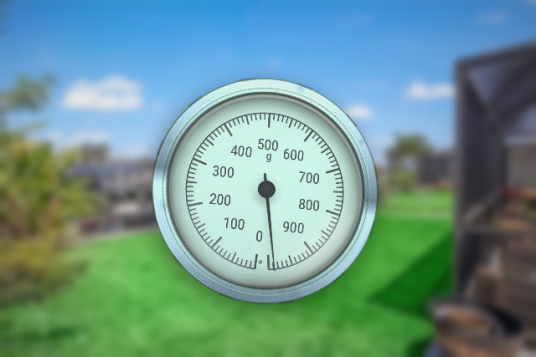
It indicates 990 g
